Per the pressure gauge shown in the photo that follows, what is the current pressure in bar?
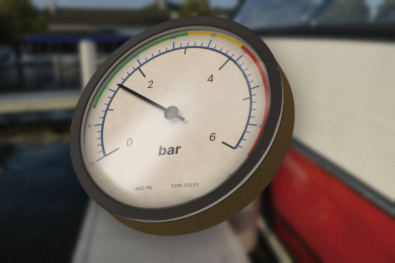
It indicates 1.5 bar
